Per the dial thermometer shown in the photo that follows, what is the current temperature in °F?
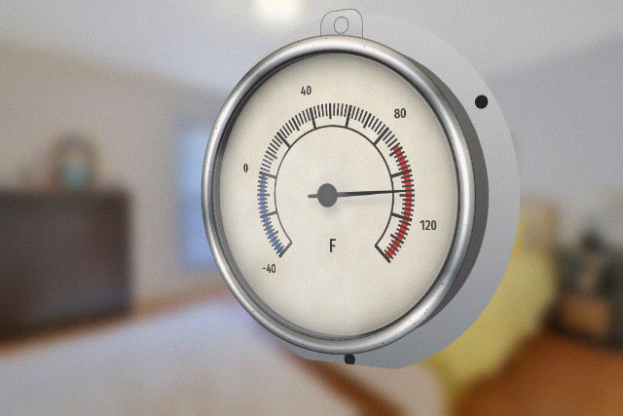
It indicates 108 °F
